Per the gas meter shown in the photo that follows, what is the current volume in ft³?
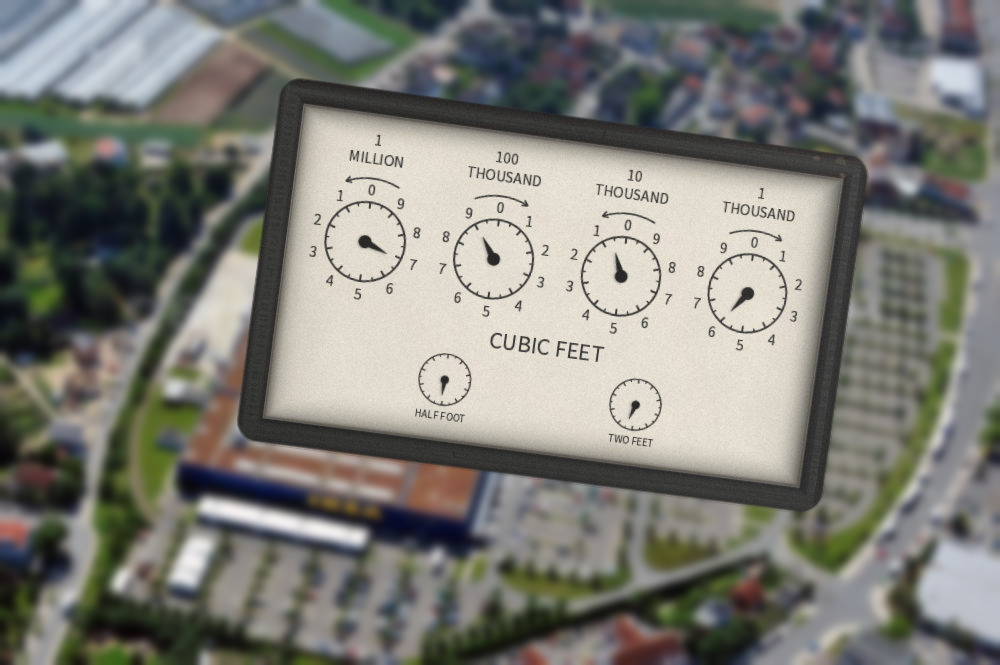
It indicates 690600 ft³
